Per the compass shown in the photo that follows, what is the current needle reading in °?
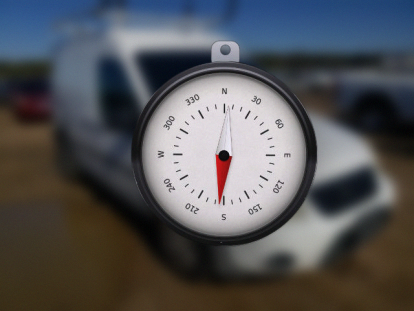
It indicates 185 °
